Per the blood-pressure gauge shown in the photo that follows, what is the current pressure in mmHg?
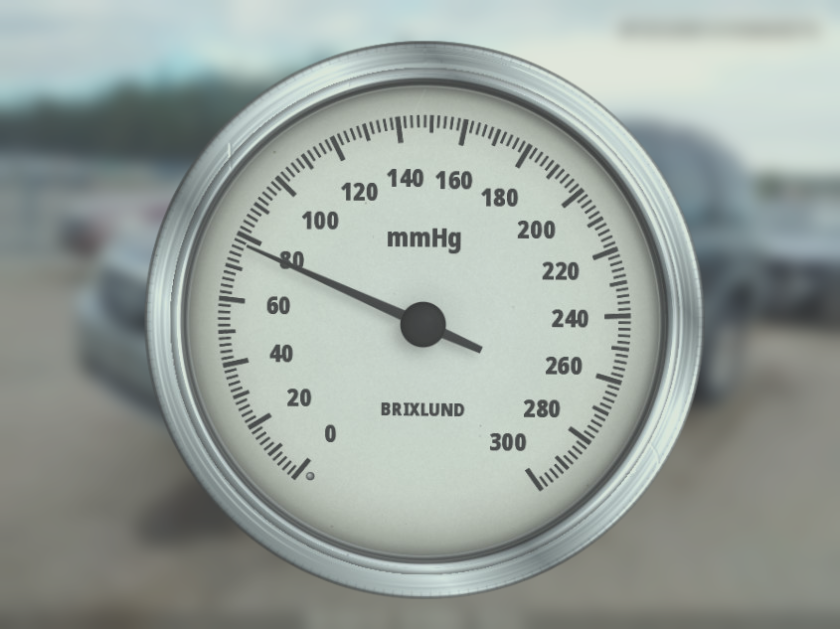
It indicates 78 mmHg
